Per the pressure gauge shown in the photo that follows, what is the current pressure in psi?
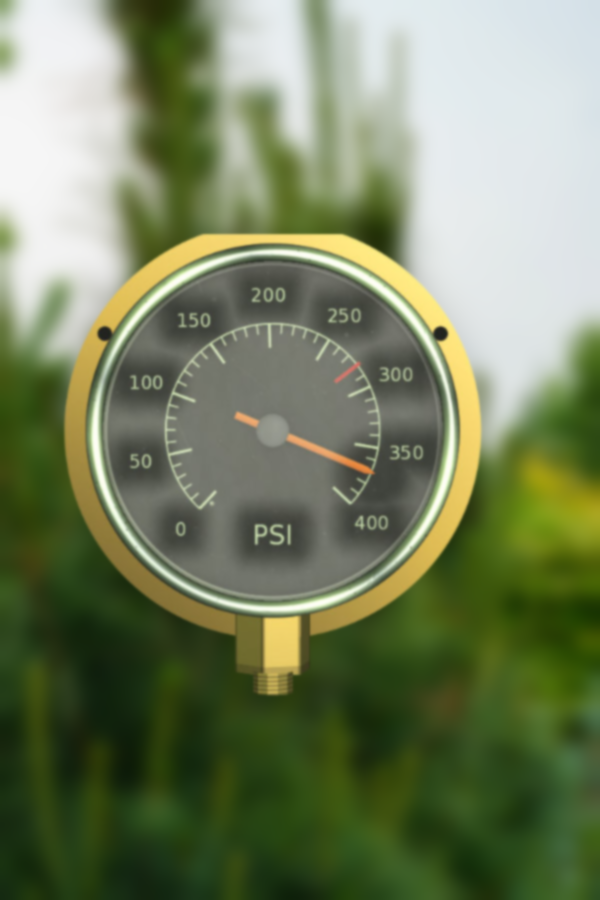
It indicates 370 psi
